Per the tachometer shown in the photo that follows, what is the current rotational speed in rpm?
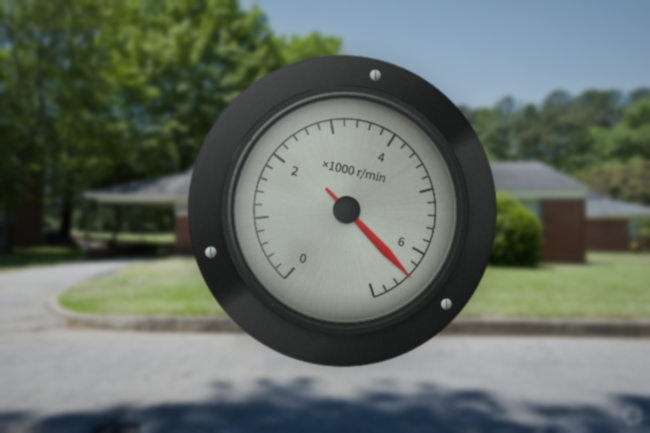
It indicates 6400 rpm
